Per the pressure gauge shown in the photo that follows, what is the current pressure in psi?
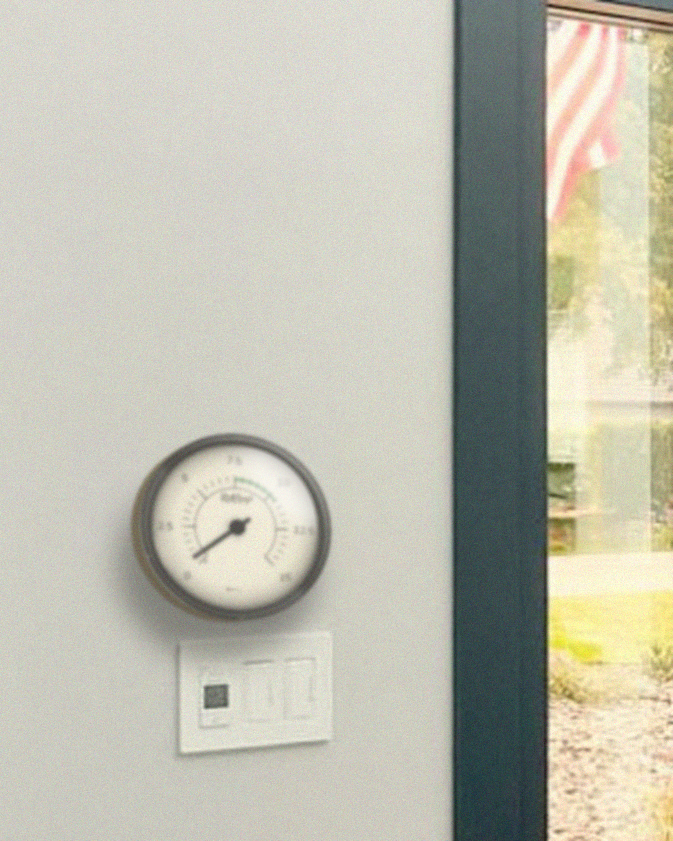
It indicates 0.5 psi
